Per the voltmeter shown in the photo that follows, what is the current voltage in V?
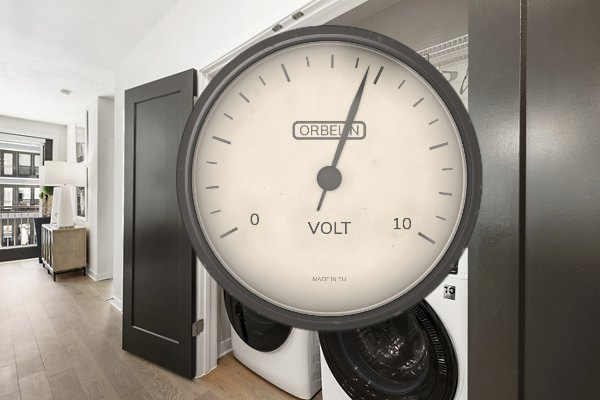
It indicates 5.75 V
